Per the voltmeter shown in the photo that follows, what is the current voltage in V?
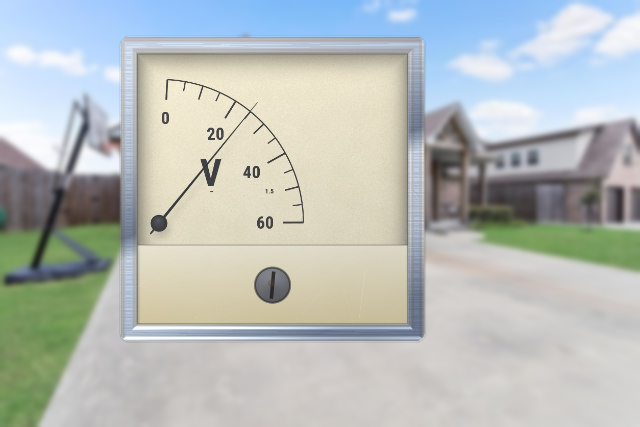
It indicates 25 V
